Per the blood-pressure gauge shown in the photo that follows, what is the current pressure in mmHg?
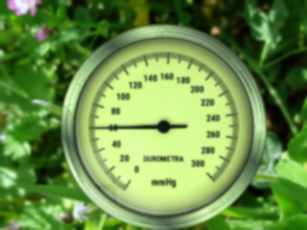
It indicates 60 mmHg
